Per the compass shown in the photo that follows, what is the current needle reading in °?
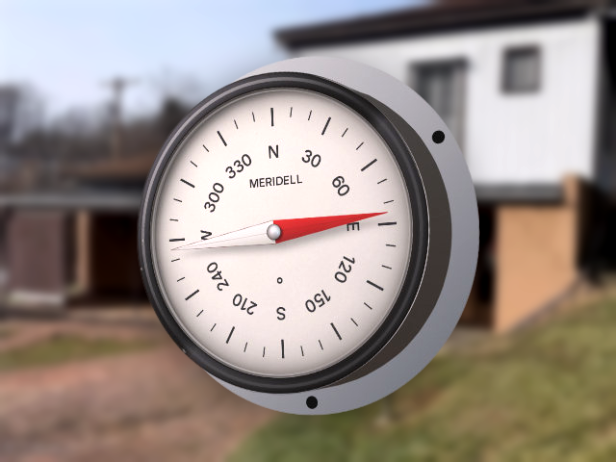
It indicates 85 °
